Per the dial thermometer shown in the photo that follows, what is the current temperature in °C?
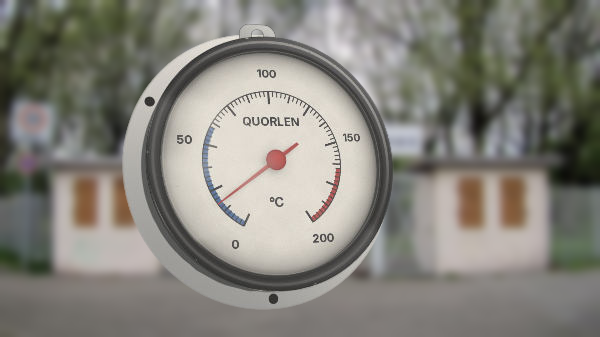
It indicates 17.5 °C
